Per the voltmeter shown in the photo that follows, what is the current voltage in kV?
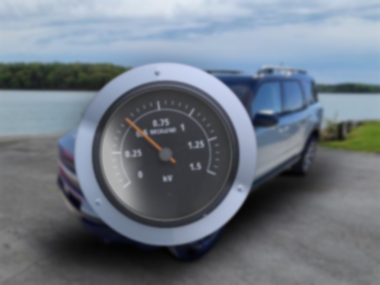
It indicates 0.5 kV
